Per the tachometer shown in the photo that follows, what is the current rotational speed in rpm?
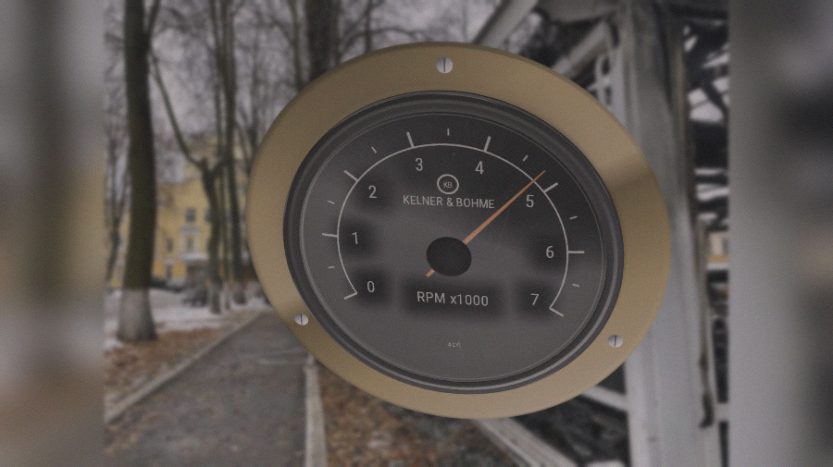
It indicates 4750 rpm
